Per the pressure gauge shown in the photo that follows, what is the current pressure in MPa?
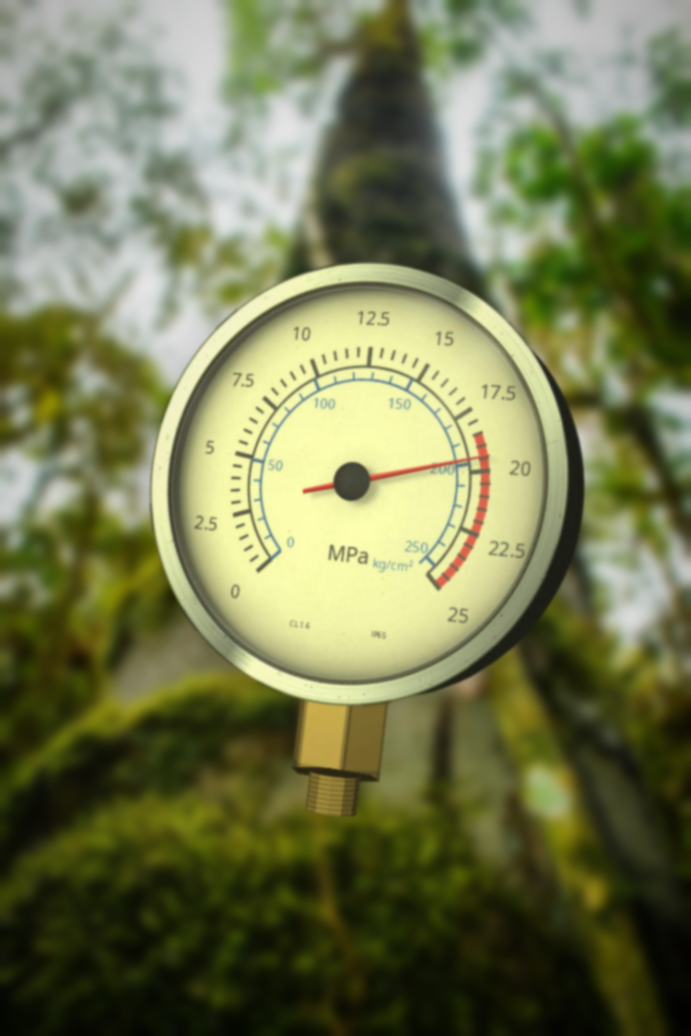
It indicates 19.5 MPa
